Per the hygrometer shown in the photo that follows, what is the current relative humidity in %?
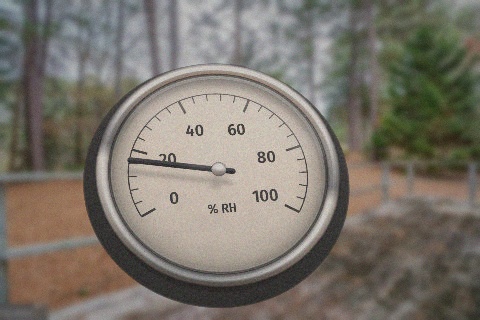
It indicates 16 %
